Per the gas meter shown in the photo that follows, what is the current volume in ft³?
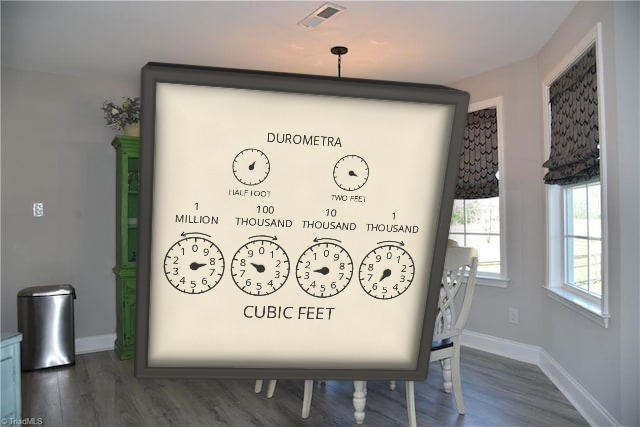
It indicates 782600 ft³
